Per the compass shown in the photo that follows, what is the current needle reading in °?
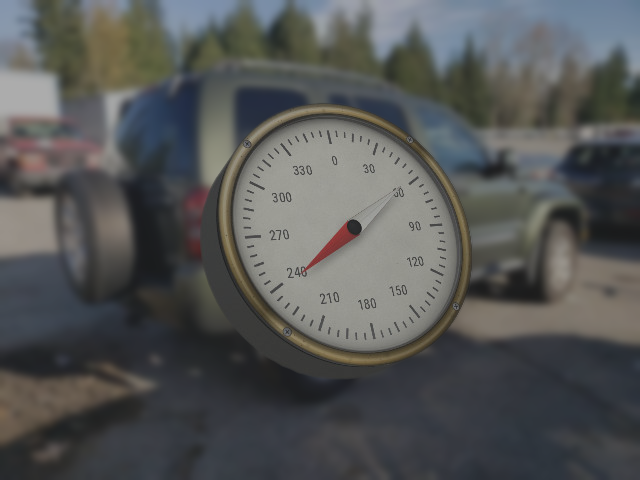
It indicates 237.5 °
